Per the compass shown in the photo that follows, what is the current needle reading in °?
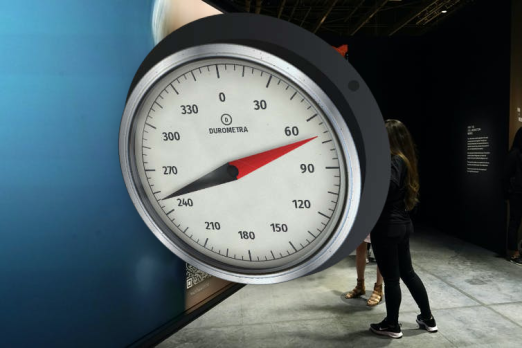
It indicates 70 °
